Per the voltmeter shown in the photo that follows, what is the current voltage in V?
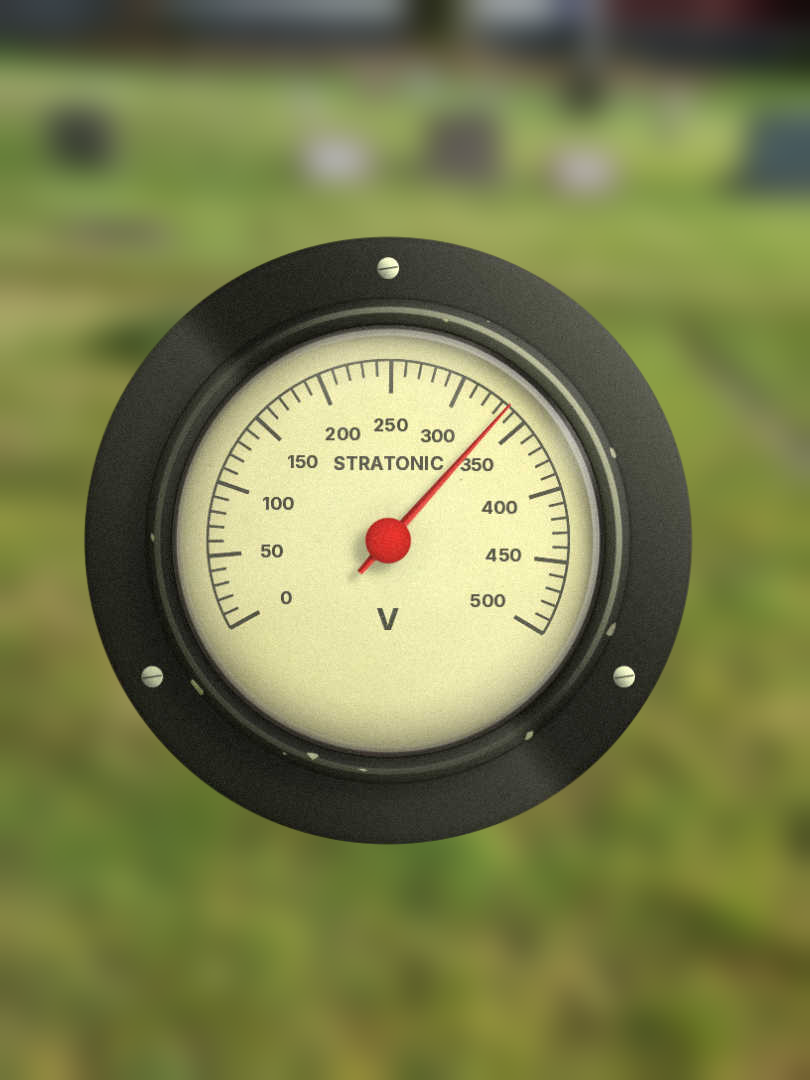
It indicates 335 V
